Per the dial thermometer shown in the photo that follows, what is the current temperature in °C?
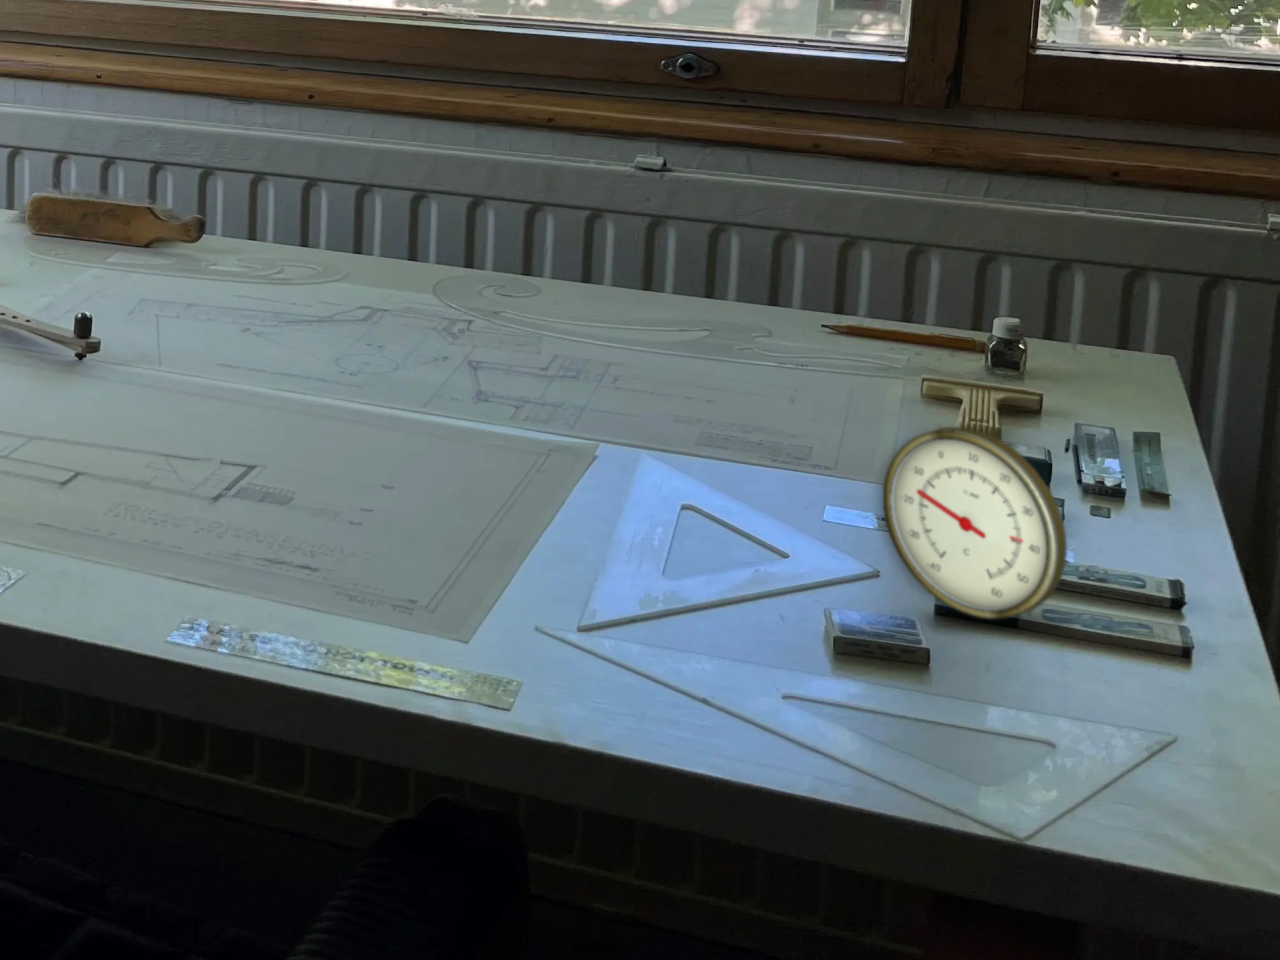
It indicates -15 °C
